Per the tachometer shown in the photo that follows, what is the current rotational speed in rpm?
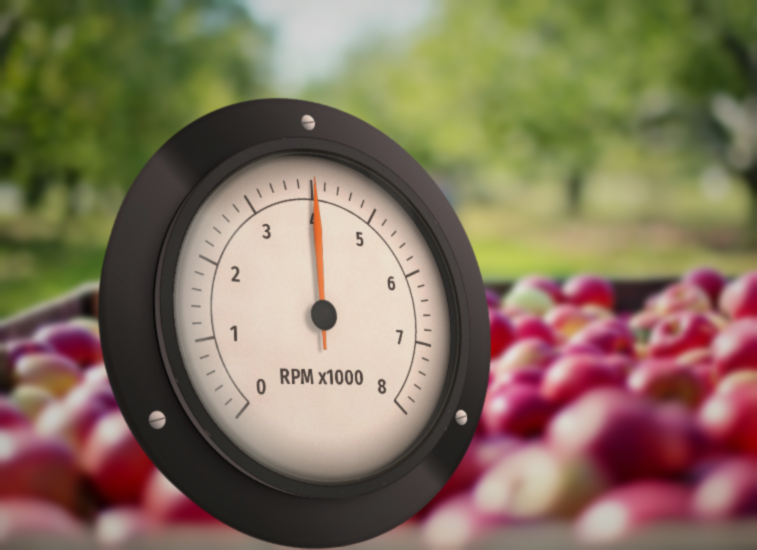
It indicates 4000 rpm
